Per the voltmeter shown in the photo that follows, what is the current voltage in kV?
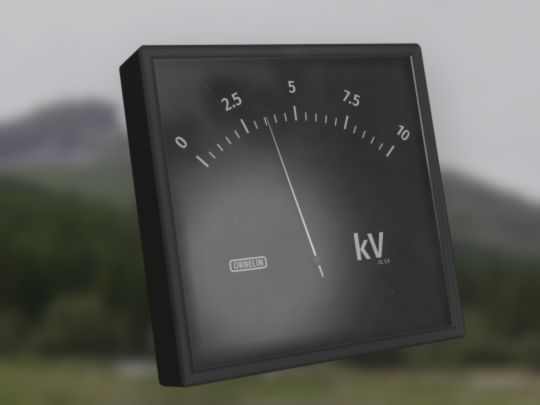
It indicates 3.5 kV
